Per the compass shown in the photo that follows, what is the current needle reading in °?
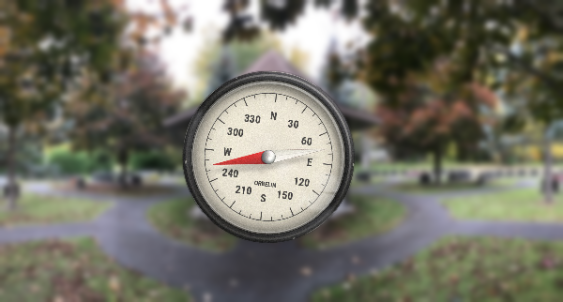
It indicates 255 °
